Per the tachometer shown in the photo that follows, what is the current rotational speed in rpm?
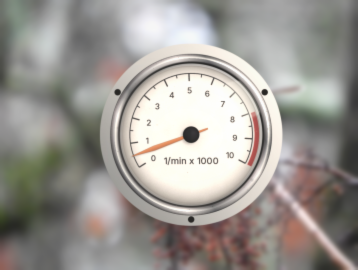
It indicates 500 rpm
